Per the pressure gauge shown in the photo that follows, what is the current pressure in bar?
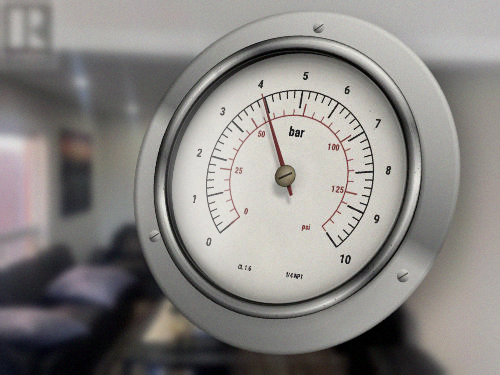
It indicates 4 bar
